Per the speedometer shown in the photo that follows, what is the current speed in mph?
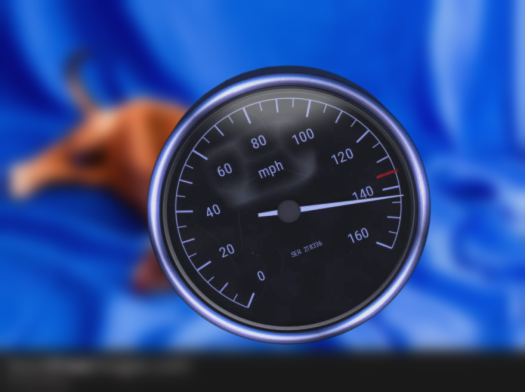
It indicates 142.5 mph
